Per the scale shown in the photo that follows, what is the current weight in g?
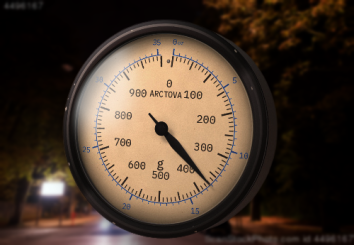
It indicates 370 g
